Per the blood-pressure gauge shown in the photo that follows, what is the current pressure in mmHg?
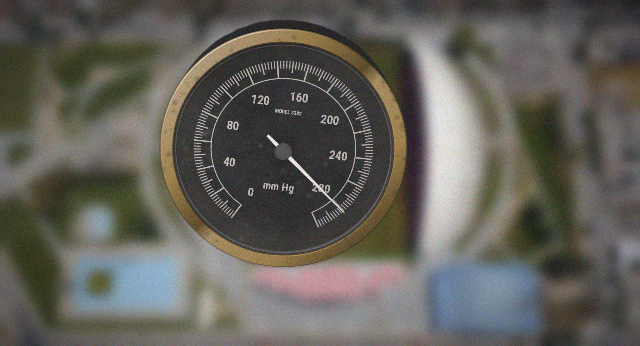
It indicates 280 mmHg
